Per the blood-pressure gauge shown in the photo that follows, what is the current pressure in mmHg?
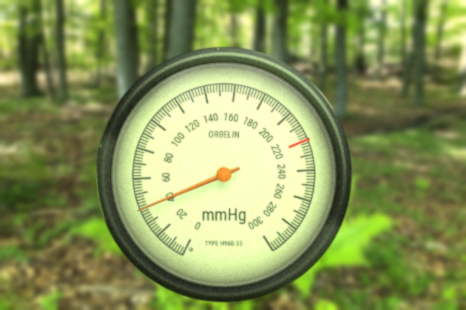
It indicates 40 mmHg
